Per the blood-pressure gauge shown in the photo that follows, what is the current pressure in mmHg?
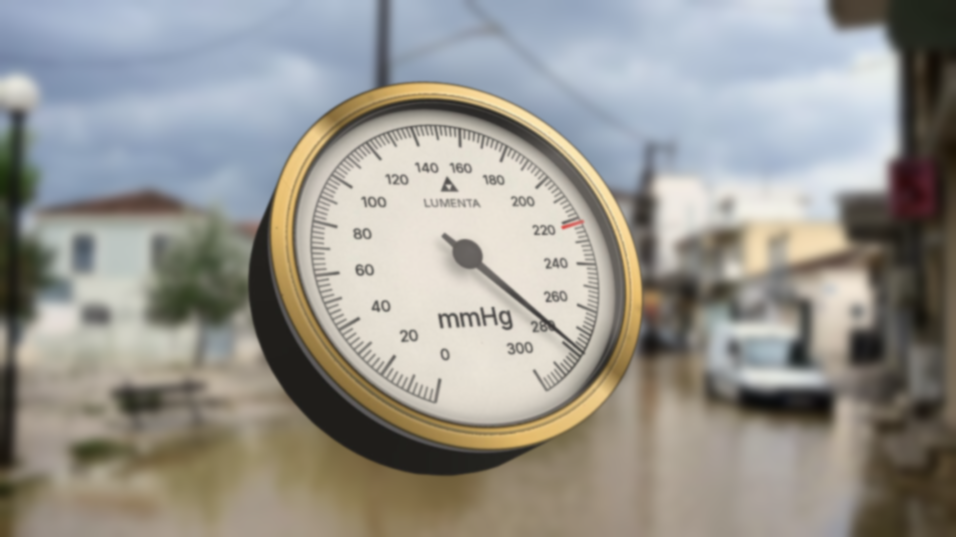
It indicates 280 mmHg
